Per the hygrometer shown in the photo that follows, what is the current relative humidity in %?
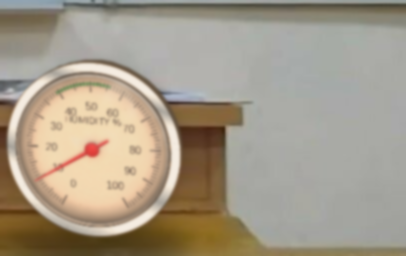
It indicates 10 %
